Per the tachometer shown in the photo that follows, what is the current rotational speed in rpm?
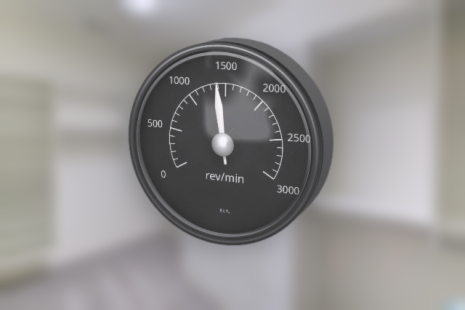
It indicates 1400 rpm
